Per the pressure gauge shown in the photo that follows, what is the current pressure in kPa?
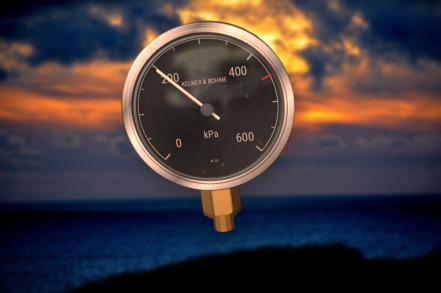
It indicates 200 kPa
